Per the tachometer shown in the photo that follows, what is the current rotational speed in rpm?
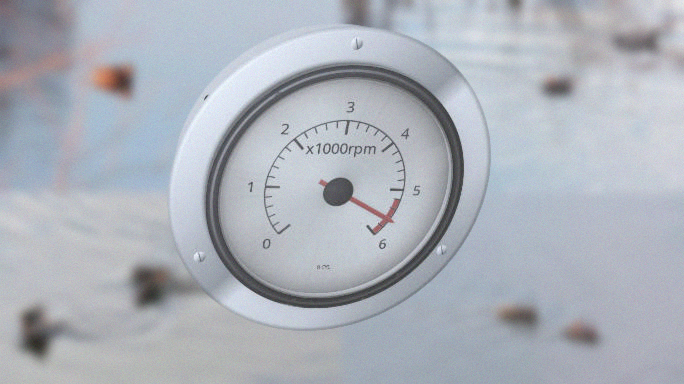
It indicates 5600 rpm
